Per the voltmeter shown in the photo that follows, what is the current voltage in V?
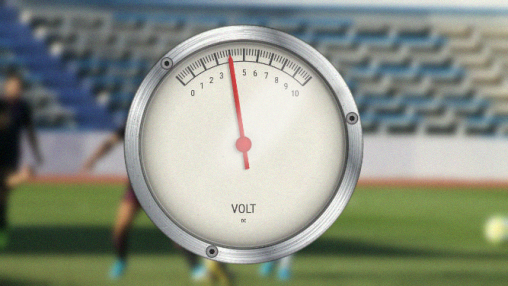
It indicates 4 V
